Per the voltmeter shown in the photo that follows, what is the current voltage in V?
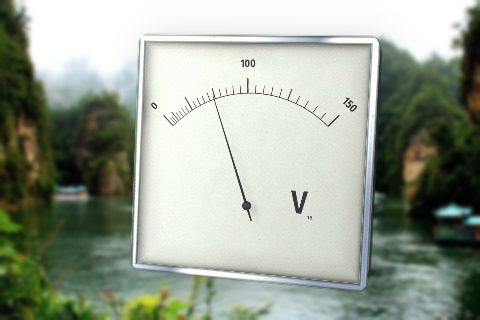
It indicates 75 V
